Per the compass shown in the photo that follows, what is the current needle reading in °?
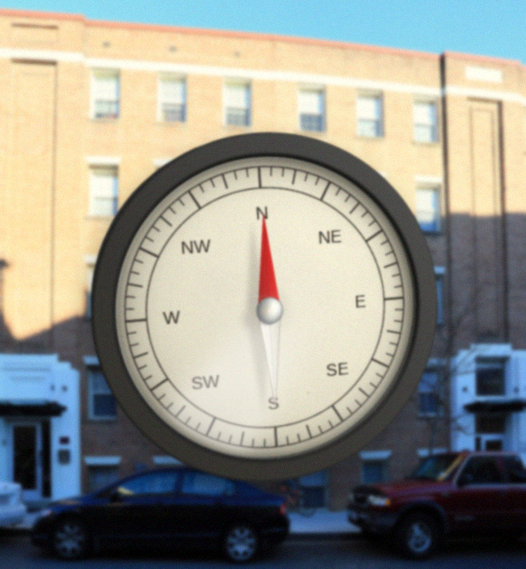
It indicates 0 °
